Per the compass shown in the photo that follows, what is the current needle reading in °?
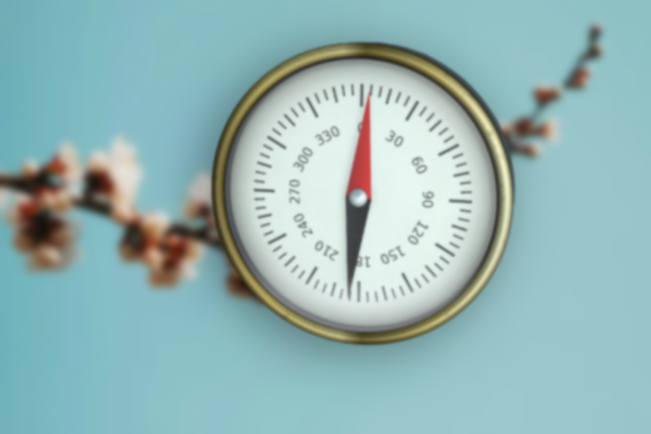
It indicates 5 °
